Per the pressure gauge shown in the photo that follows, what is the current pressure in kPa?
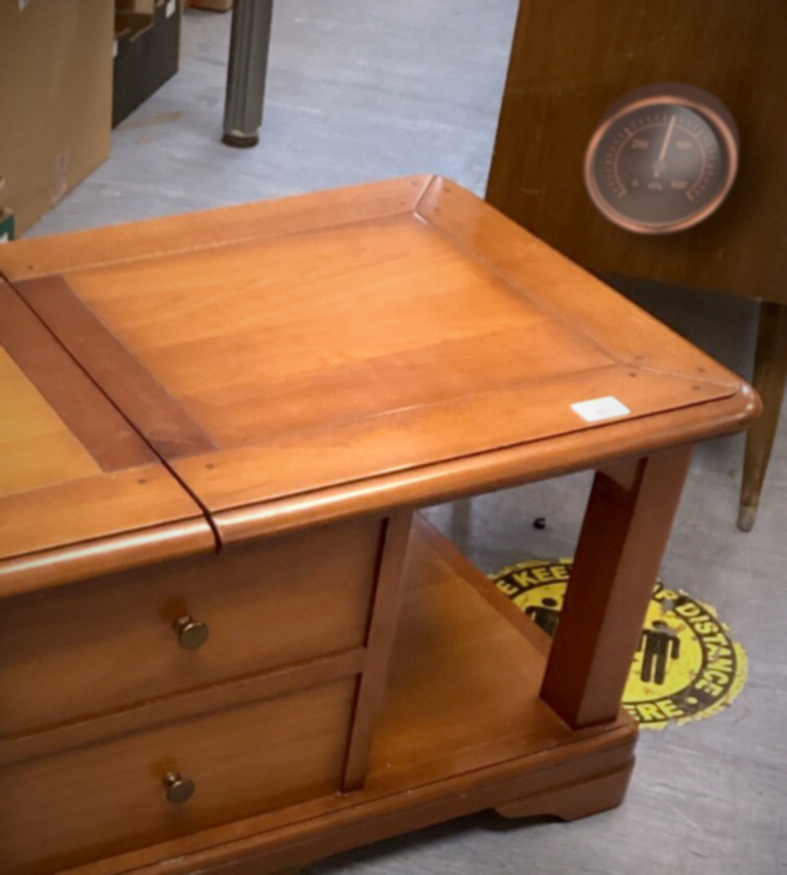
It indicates 320 kPa
